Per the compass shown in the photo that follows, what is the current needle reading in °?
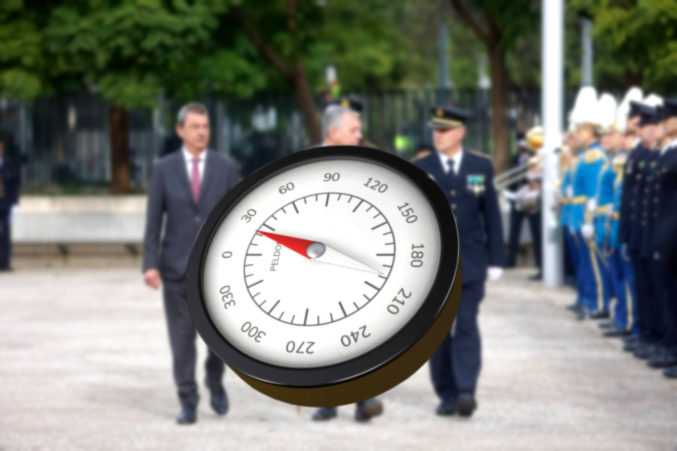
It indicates 20 °
